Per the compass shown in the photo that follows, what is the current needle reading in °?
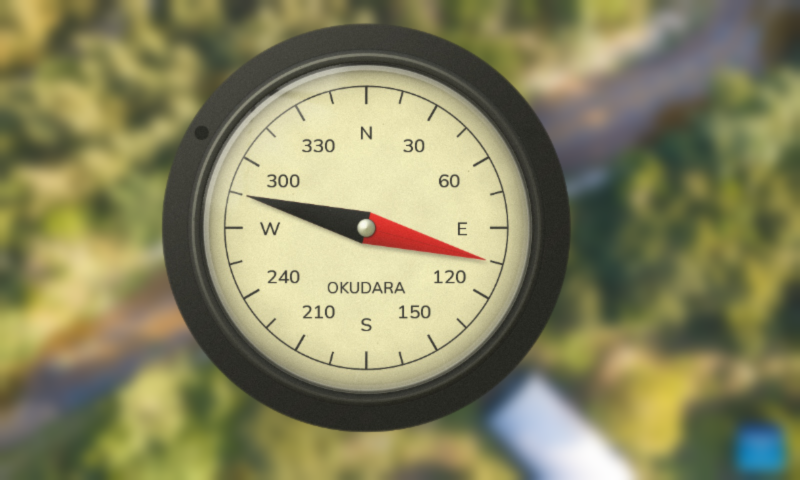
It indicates 105 °
